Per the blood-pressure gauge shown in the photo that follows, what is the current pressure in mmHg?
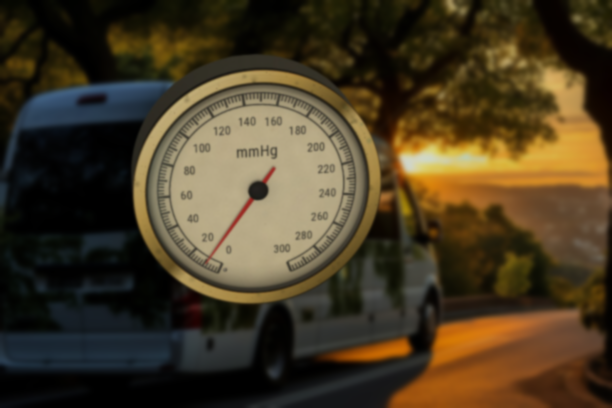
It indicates 10 mmHg
